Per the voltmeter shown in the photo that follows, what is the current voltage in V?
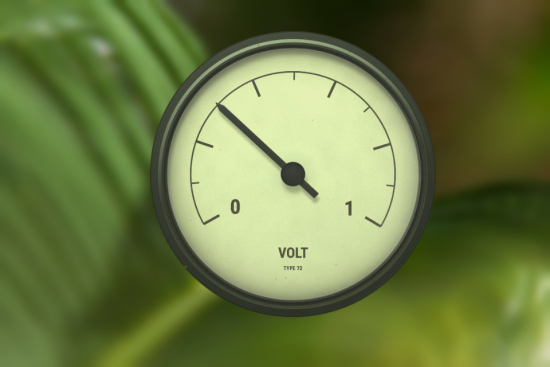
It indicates 0.3 V
